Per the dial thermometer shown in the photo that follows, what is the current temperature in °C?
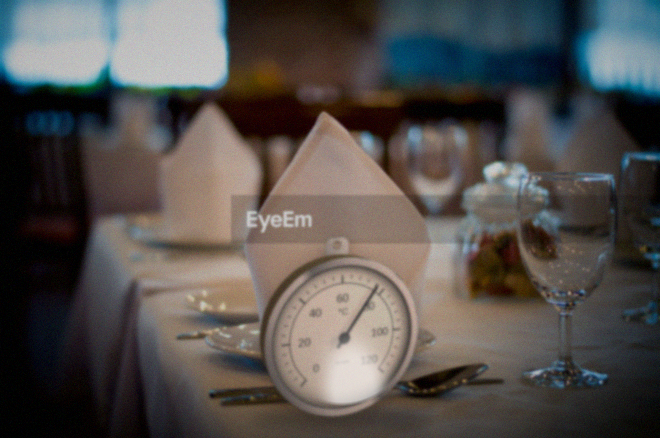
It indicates 76 °C
